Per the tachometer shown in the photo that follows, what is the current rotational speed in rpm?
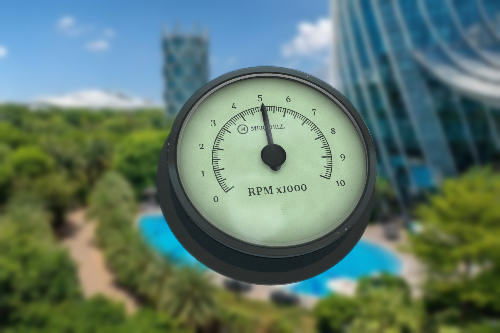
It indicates 5000 rpm
